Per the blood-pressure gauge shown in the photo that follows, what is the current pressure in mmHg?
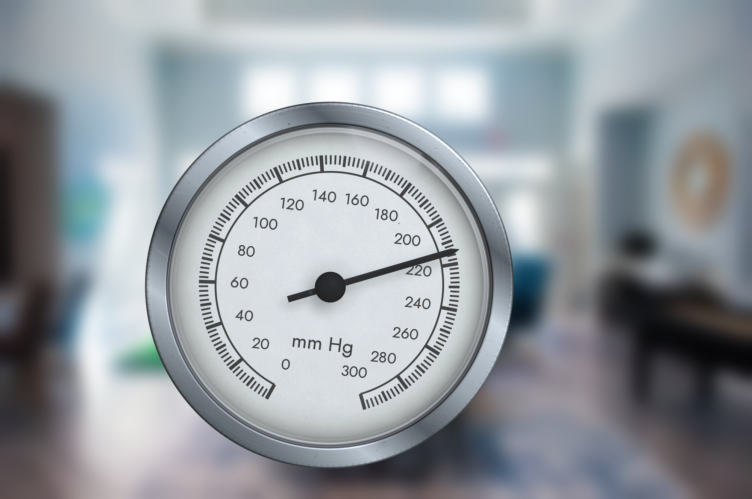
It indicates 214 mmHg
